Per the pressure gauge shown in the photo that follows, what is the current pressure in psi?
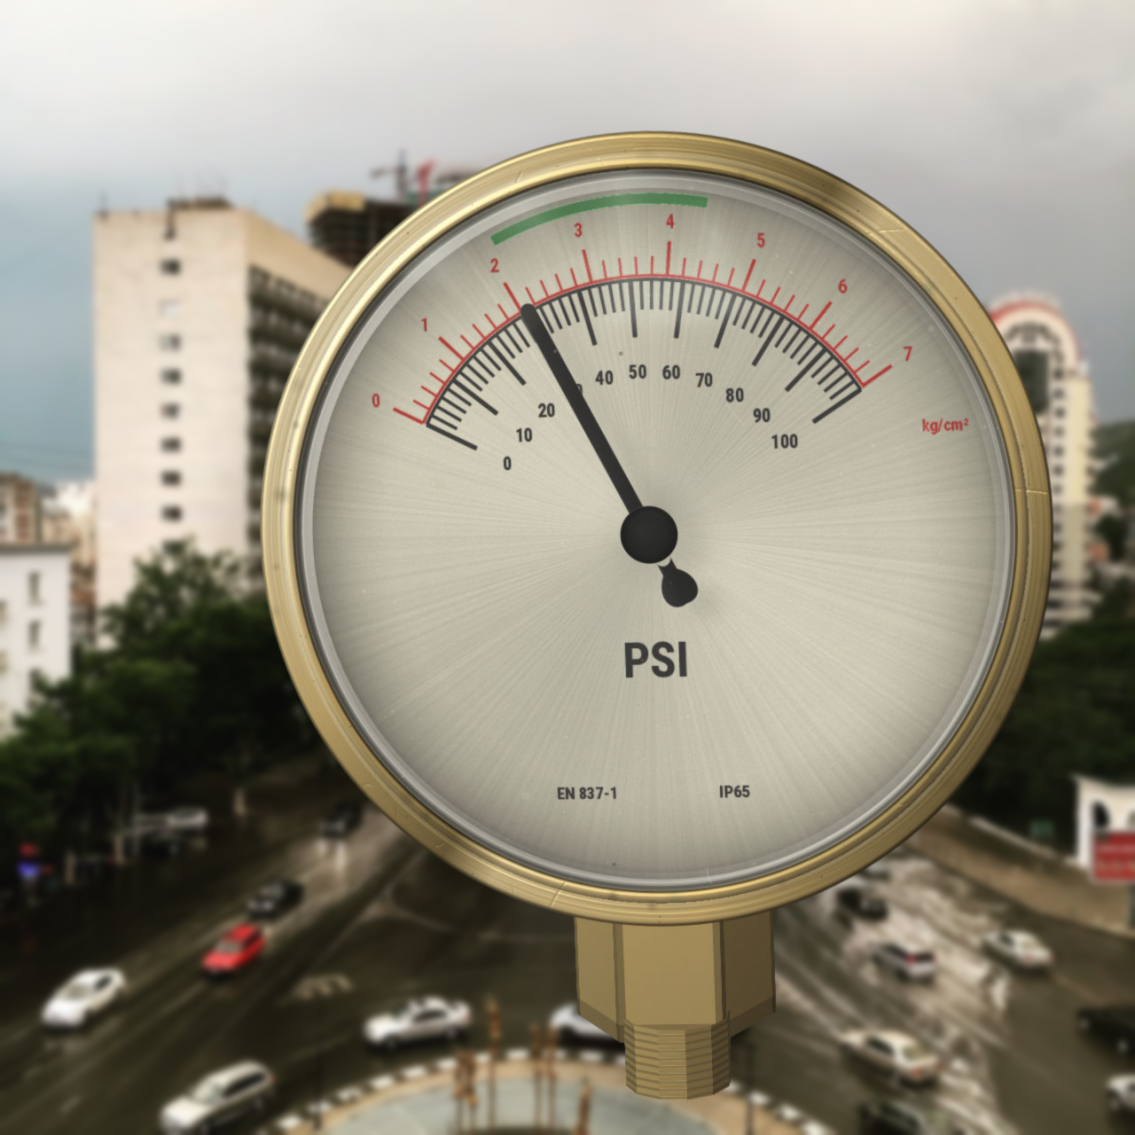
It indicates 30 psi
